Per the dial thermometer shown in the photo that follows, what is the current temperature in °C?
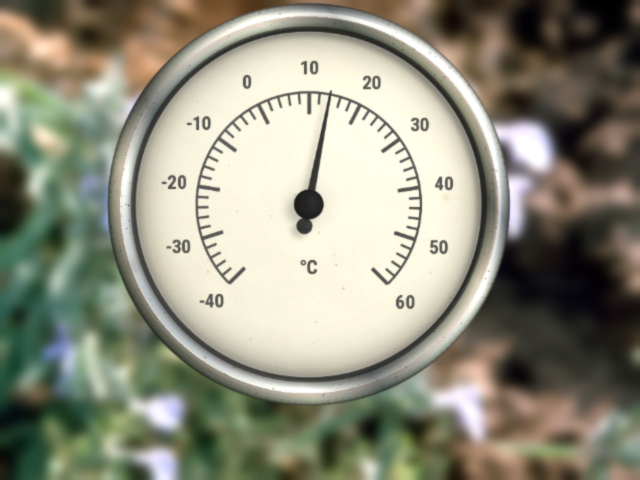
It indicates 14 °C
